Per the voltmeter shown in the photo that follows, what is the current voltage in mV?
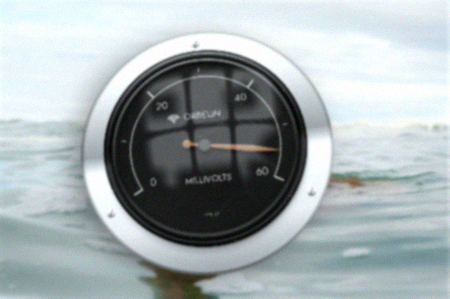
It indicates 55 mV
